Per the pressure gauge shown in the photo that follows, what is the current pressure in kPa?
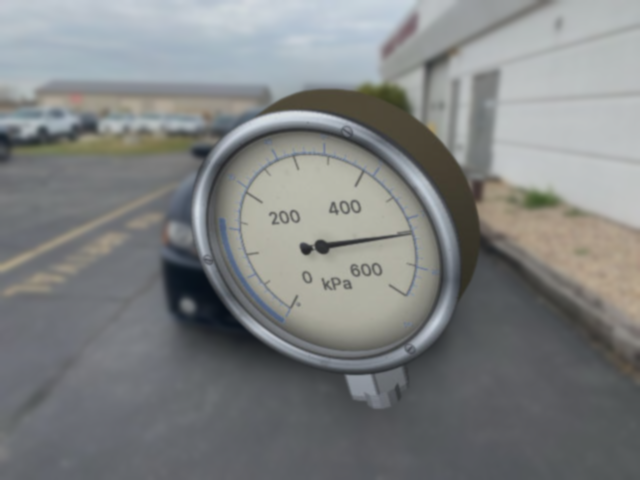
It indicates 500 kPa
